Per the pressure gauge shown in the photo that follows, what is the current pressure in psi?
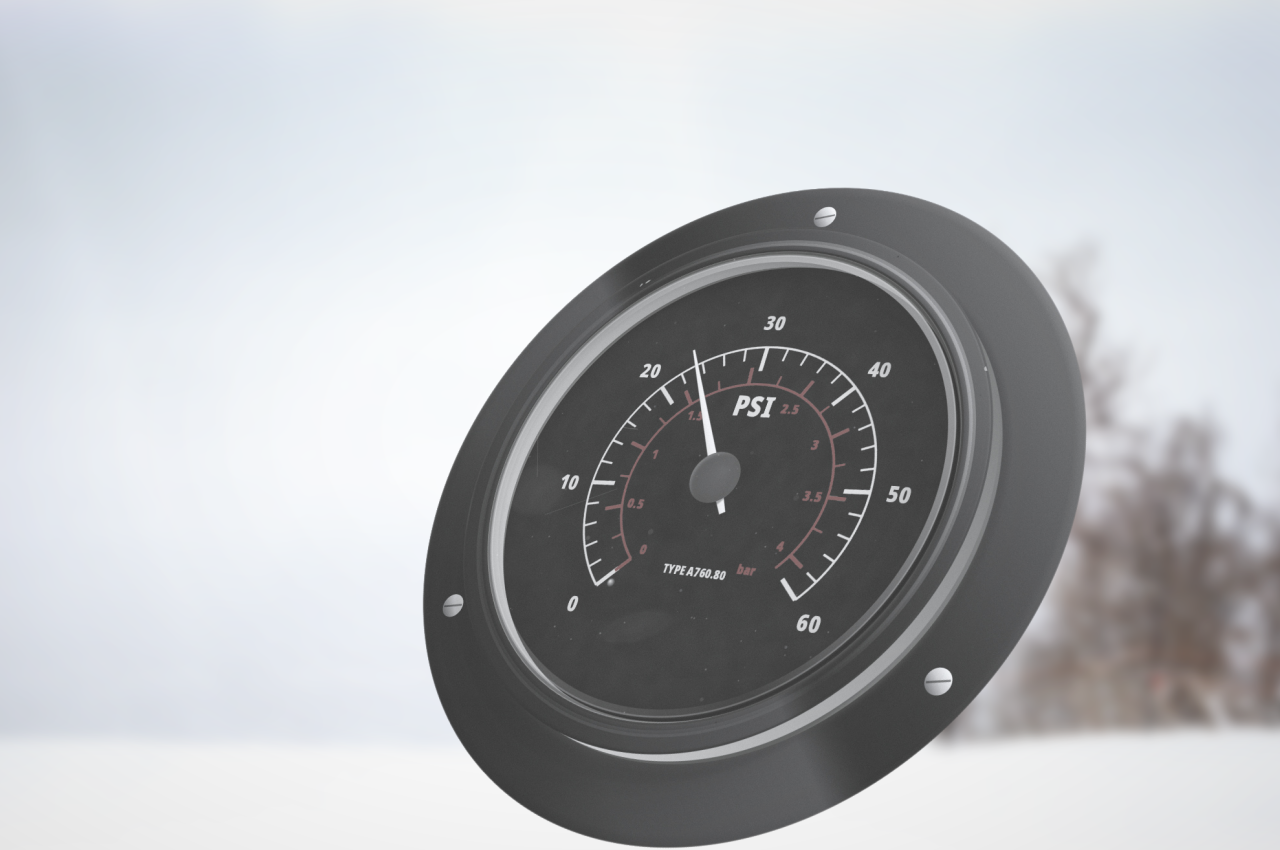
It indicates 24 psi
